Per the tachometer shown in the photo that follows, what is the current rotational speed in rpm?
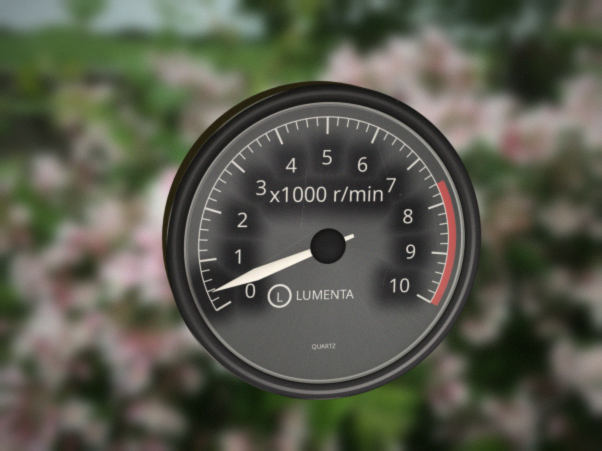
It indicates 400 rpm
